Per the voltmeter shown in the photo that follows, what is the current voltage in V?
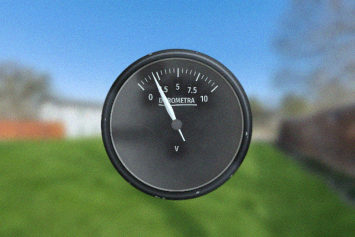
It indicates 2 V
